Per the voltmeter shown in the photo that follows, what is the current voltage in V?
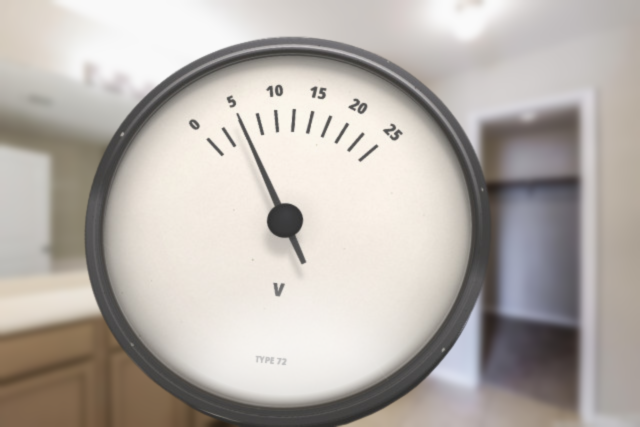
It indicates 5 V
